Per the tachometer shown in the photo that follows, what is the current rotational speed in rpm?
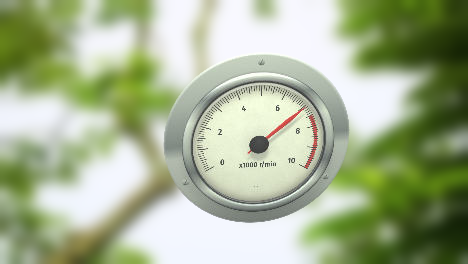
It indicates 7000 rpm
